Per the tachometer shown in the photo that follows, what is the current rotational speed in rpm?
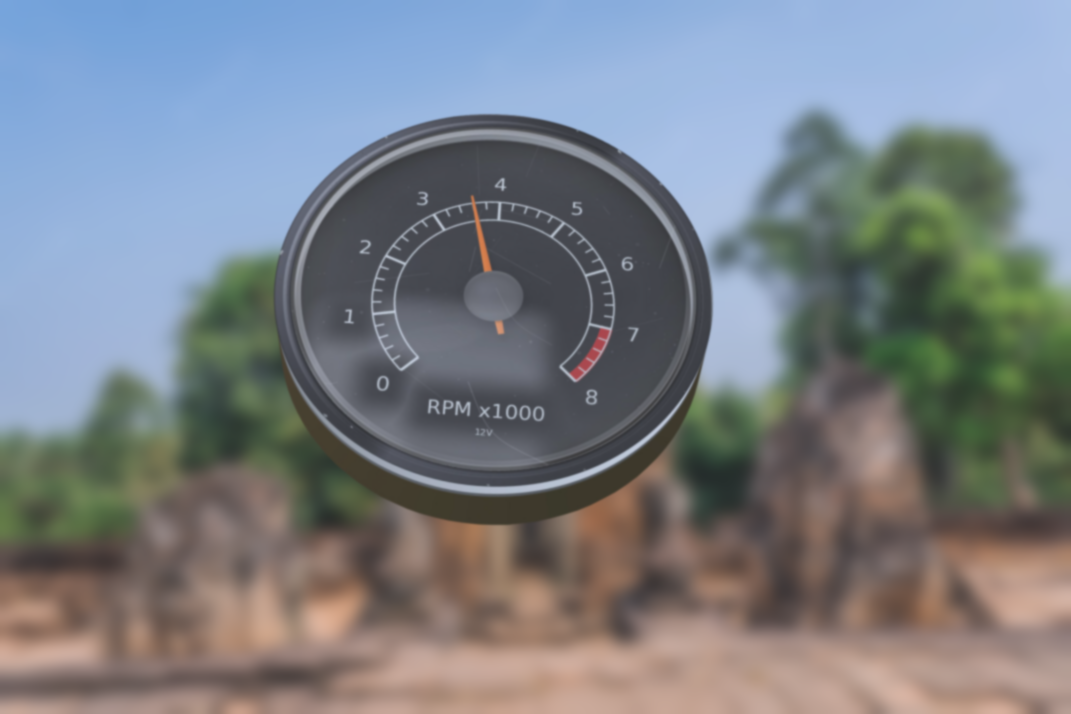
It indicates 3600 rpm
